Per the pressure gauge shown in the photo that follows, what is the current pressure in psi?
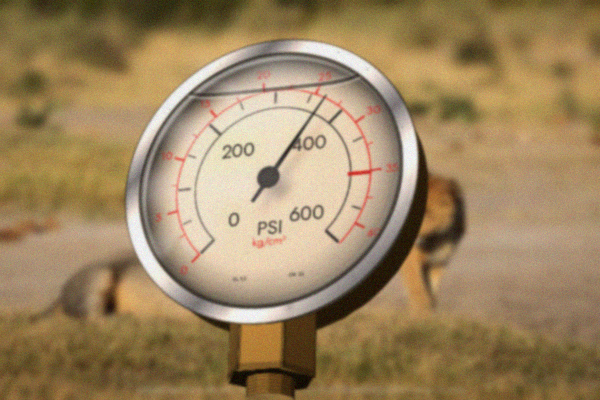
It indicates 375 psi
